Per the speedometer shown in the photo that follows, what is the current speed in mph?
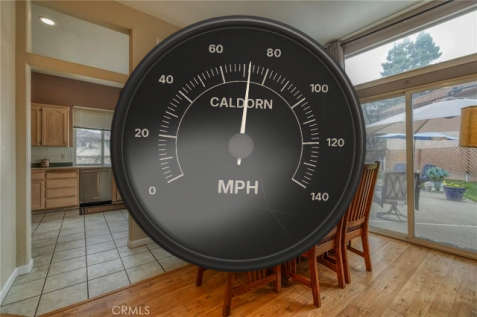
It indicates 72 mph
